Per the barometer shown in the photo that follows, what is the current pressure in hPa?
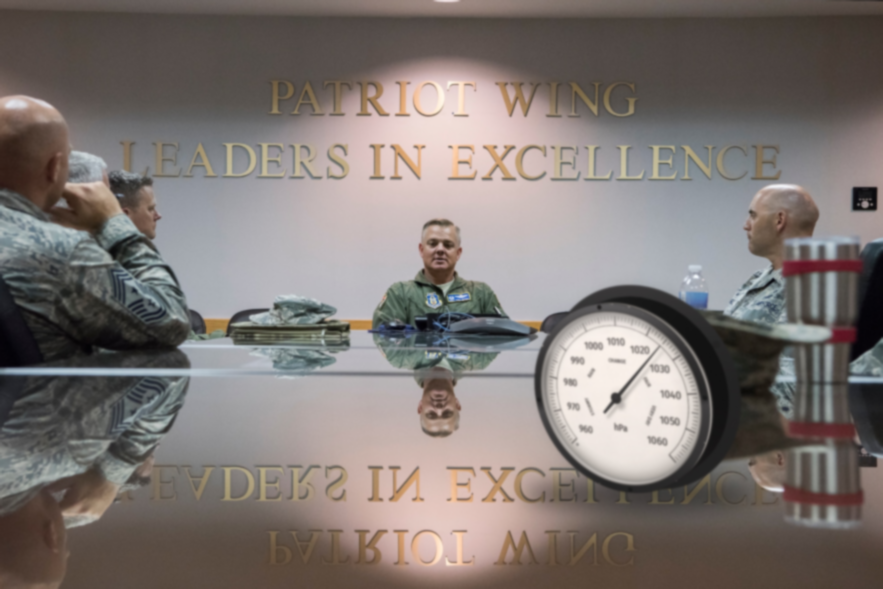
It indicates 1025 hPa
